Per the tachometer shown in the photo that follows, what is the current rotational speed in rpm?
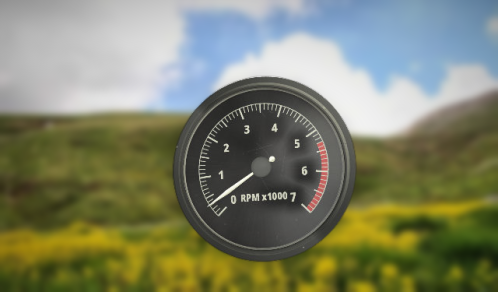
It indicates 300 rpm
